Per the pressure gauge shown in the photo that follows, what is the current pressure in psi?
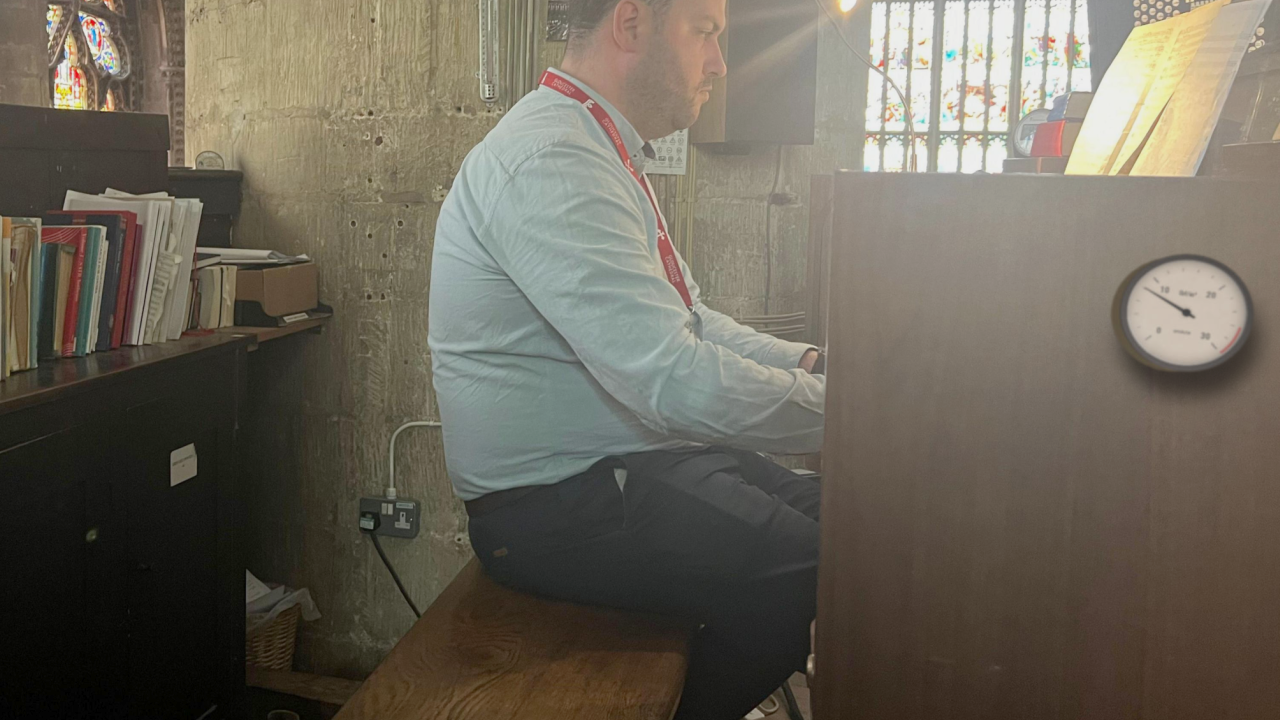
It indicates 8 psi
